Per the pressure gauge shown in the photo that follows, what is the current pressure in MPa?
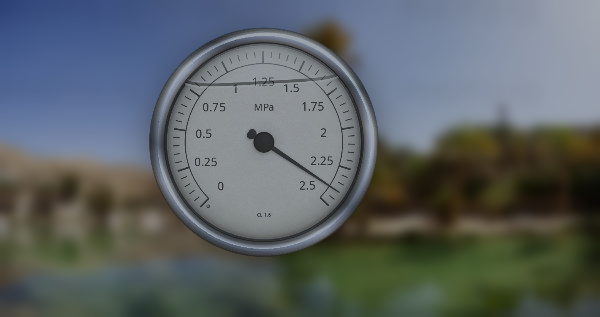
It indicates 2.4 MPa
